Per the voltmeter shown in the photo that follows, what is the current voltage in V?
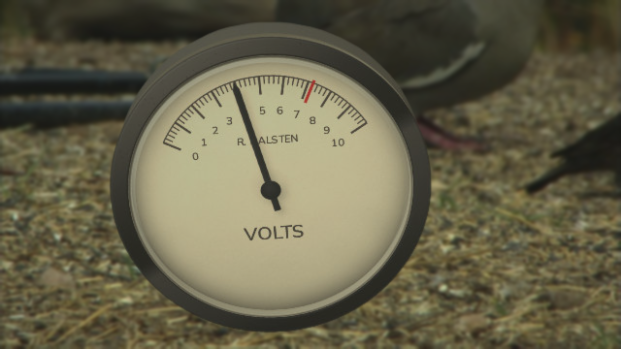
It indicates 4 V
